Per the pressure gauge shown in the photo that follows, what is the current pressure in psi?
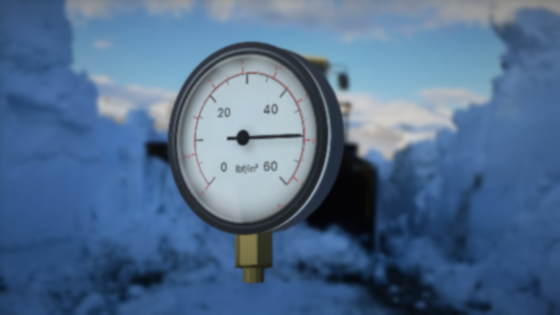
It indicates 50 psi
